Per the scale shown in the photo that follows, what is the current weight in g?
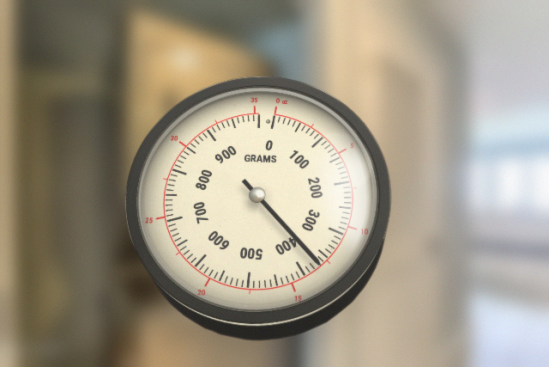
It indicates 370 g
